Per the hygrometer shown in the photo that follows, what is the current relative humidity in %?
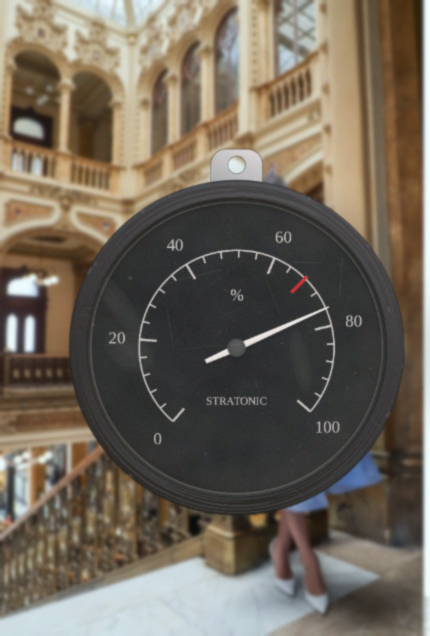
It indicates 76 %
